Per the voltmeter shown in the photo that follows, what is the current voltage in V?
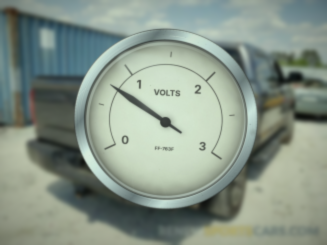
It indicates 0.75 V
